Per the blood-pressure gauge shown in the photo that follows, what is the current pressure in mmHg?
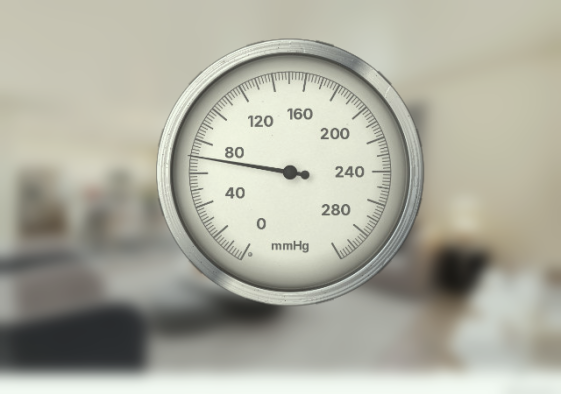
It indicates 70 mmHg
